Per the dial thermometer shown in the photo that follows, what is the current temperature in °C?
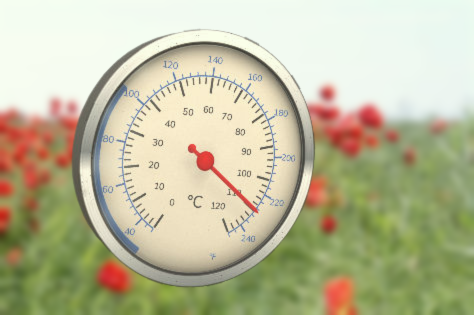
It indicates 110 °C
